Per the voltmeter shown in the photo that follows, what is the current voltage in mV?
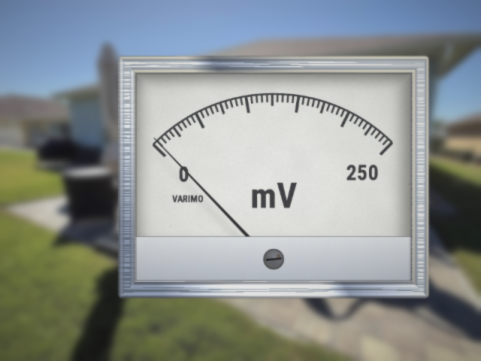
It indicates 5 mV
